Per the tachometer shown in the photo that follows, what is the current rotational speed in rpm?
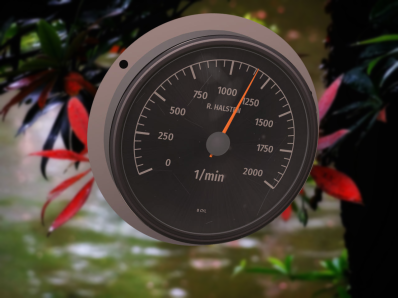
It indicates 1150 rpm
